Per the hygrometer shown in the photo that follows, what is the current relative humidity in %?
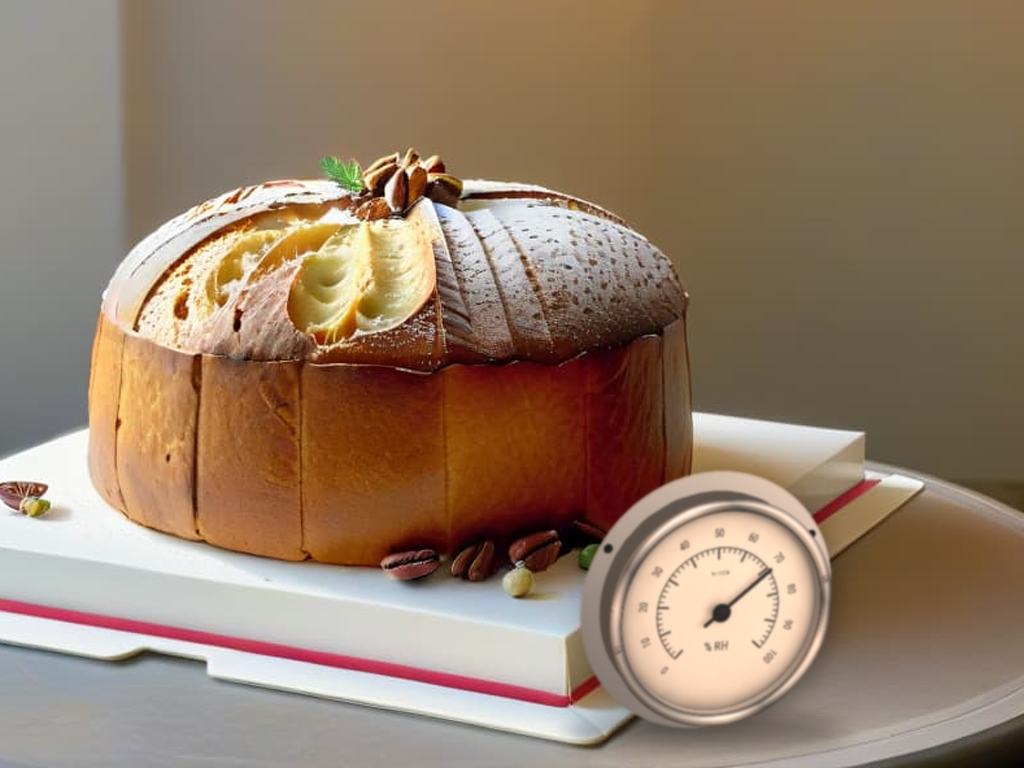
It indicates 70 %
